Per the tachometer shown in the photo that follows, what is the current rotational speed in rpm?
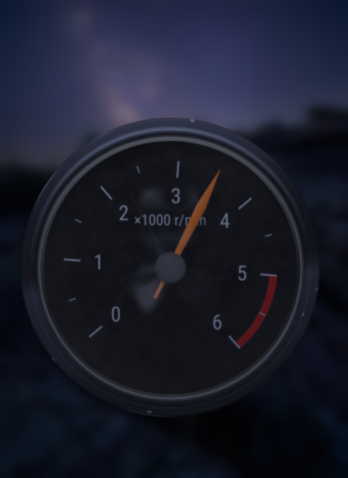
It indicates 3500 rpm
